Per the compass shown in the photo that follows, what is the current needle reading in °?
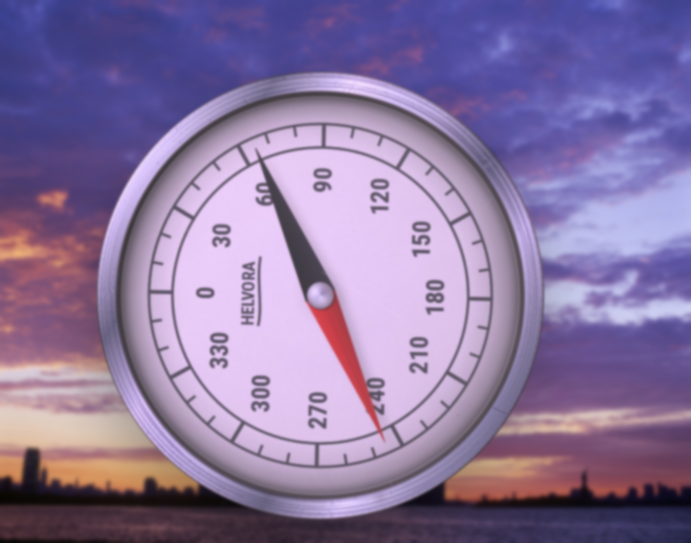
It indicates 245 °
